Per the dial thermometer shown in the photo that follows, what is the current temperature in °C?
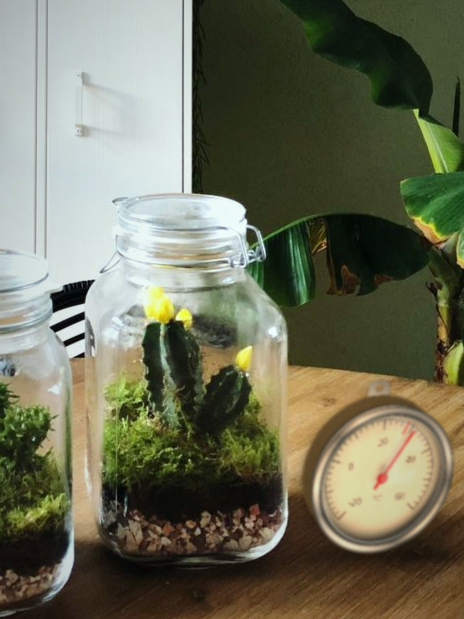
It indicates 30 °C
